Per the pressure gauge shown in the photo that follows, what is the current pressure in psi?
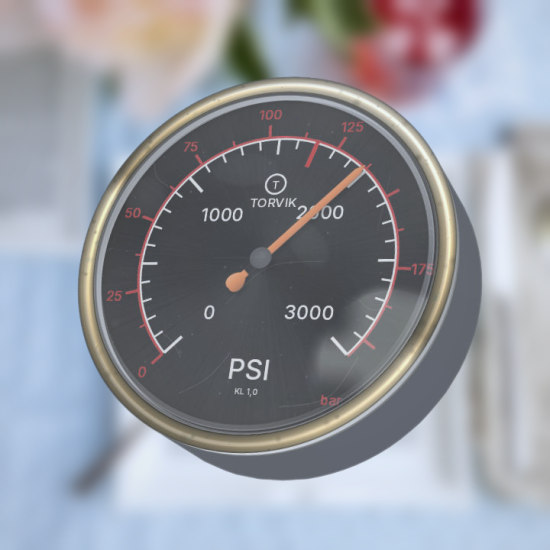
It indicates 2000 psi
